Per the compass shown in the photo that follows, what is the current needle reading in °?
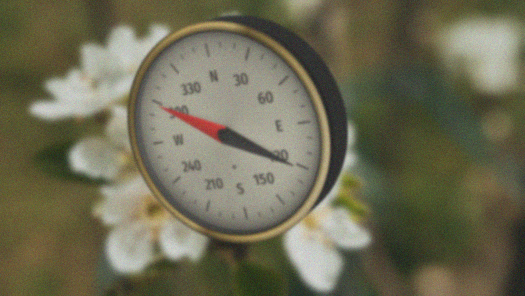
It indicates 300 °
